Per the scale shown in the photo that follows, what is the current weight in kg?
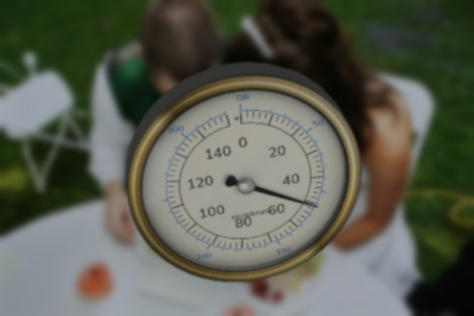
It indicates 50 kg
